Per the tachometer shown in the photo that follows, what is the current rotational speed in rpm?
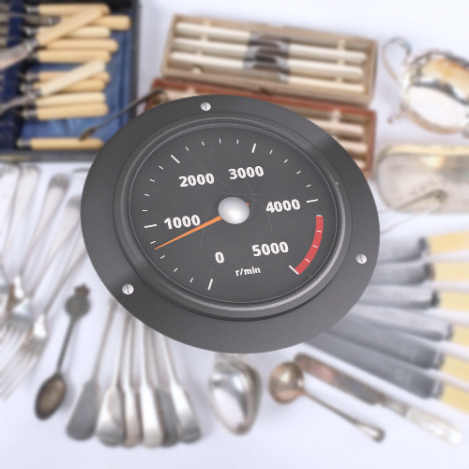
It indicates 700 rpm
